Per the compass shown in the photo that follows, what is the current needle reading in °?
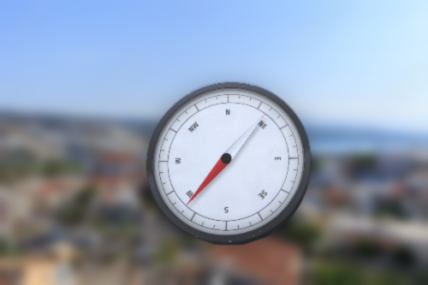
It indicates 220 °
